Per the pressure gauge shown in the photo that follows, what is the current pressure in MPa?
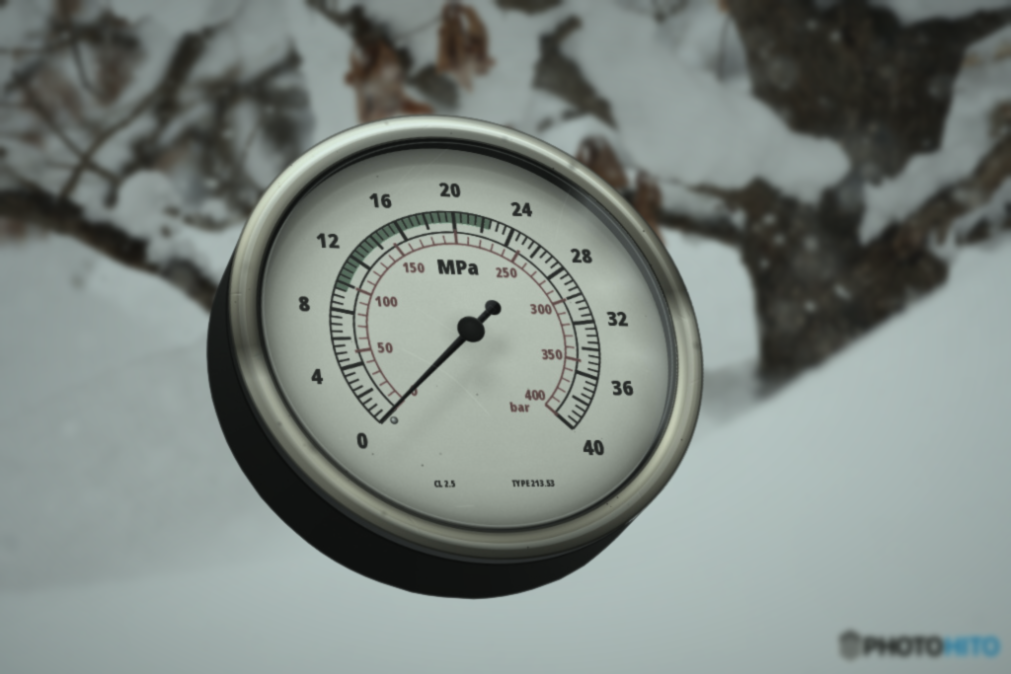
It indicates 0 MPa
